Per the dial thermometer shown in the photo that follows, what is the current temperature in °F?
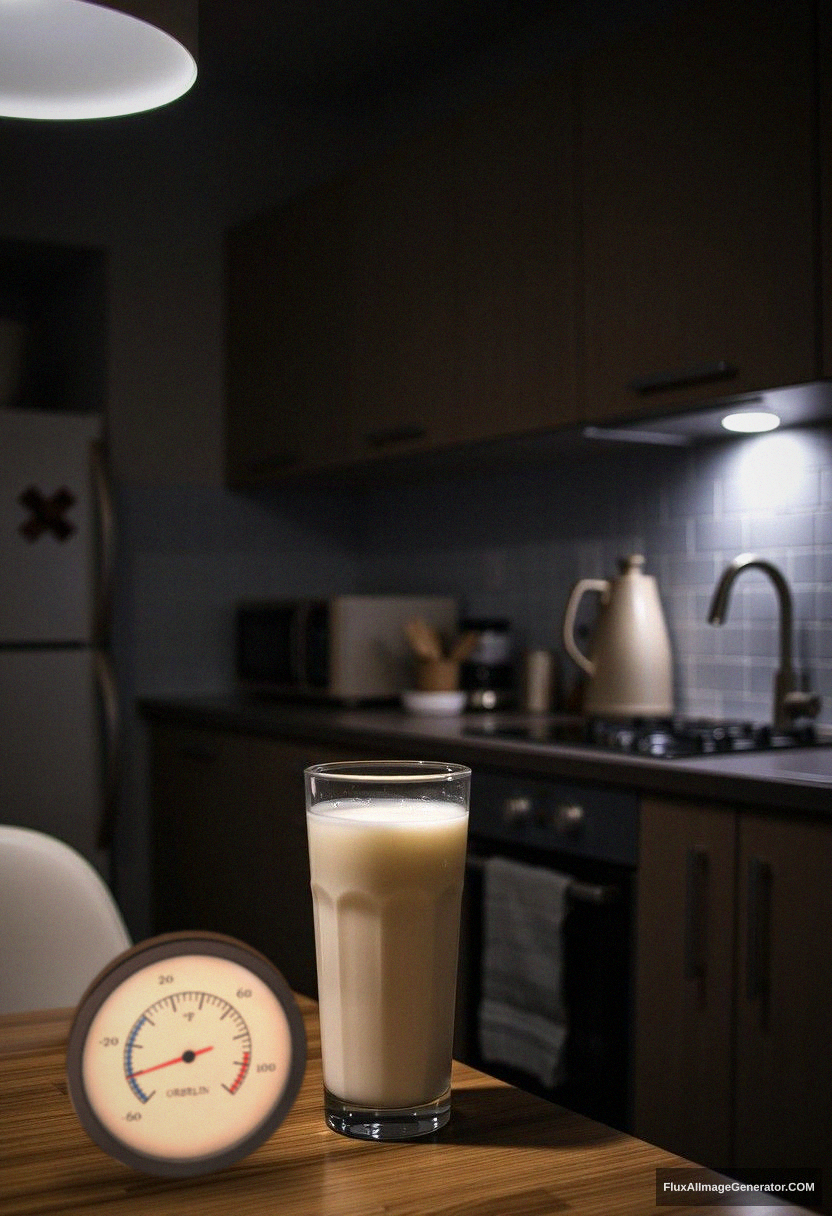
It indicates -40 °F
